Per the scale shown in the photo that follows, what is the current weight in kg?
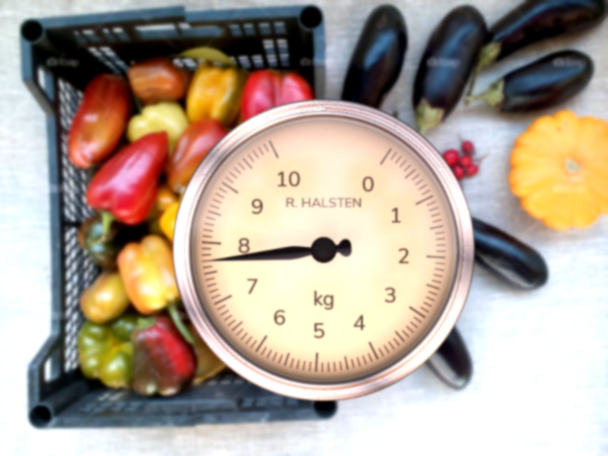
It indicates 7.7 kg
